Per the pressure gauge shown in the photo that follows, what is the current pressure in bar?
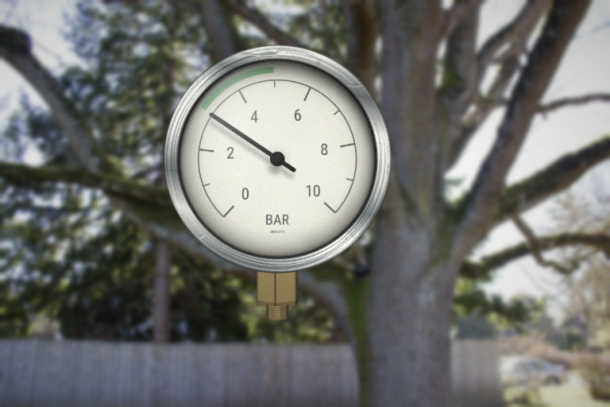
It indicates 3 bar
